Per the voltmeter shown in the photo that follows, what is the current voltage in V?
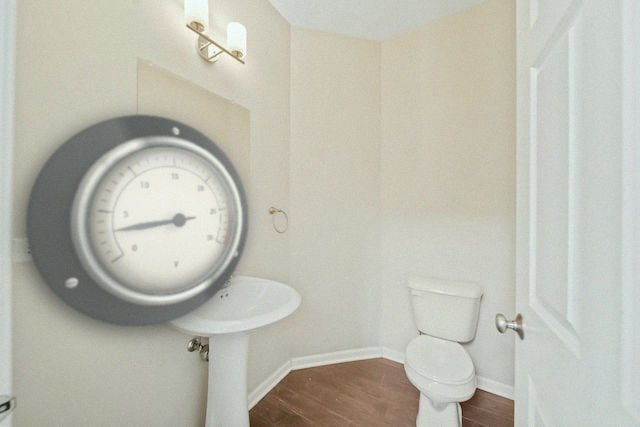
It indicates 3 V
